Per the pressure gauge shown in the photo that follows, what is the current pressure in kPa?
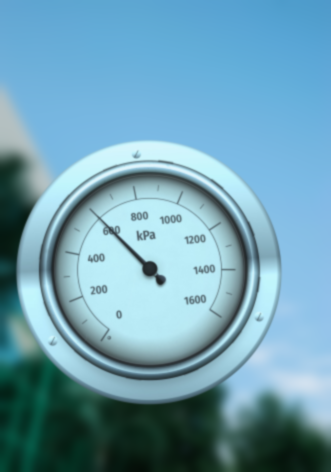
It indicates 600 kPa
